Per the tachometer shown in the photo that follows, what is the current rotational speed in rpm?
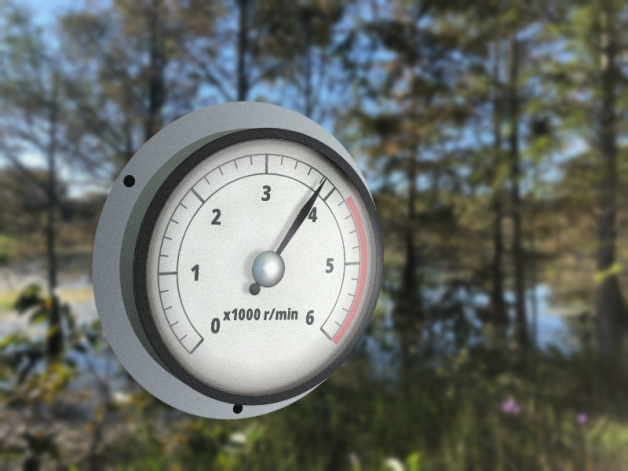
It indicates 3800 rpm
